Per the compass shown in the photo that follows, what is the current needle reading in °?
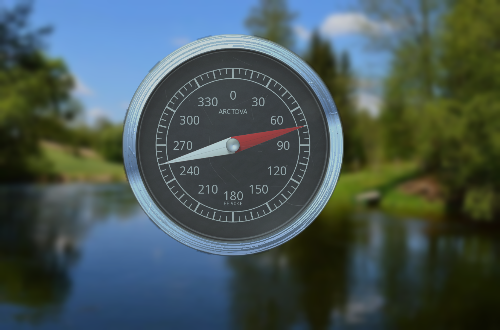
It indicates 75 °
